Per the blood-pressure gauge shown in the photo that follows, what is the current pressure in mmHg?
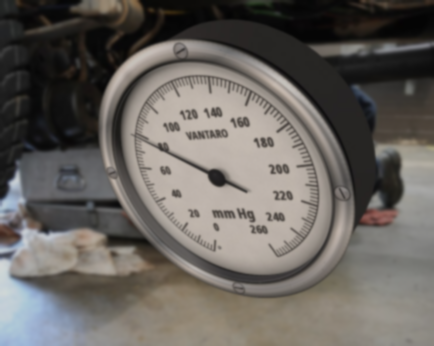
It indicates 80 mmHg
